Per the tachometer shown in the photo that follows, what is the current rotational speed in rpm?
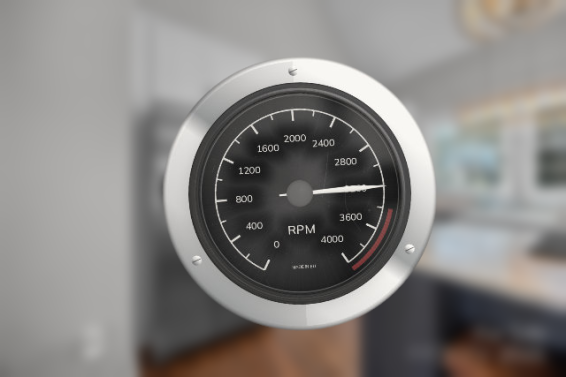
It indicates 3200 rpm
